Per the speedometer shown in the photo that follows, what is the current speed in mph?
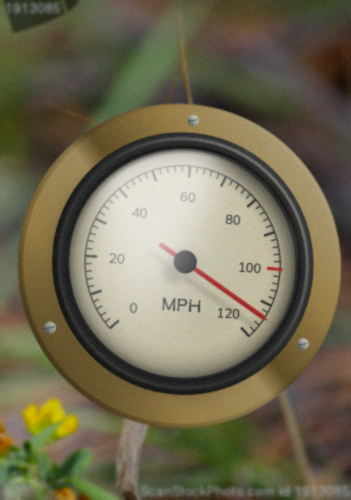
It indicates 114 mph
